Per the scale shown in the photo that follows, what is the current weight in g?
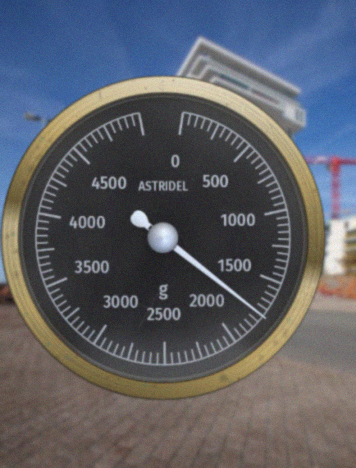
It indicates 1750 g
